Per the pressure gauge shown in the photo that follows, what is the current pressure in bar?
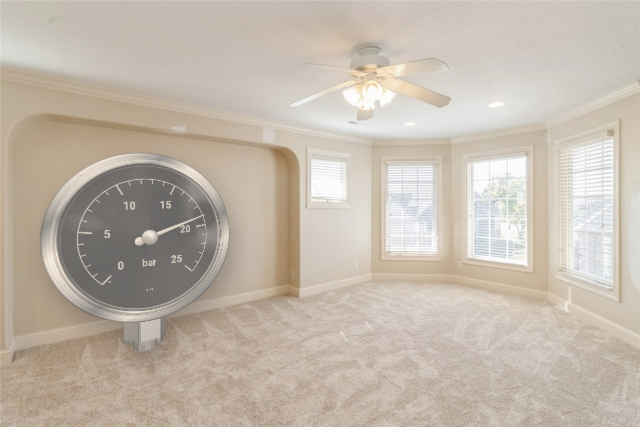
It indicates 19 bar
